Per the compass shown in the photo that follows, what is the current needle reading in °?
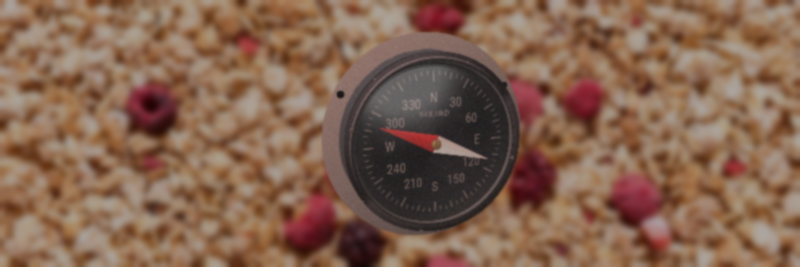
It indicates 290 °
